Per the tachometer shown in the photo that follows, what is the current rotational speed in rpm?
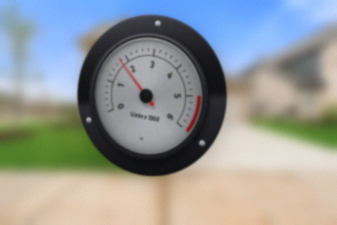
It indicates 1800 rpm
